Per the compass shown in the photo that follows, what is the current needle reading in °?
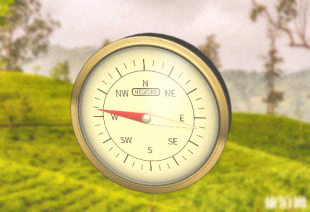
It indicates 280 °
